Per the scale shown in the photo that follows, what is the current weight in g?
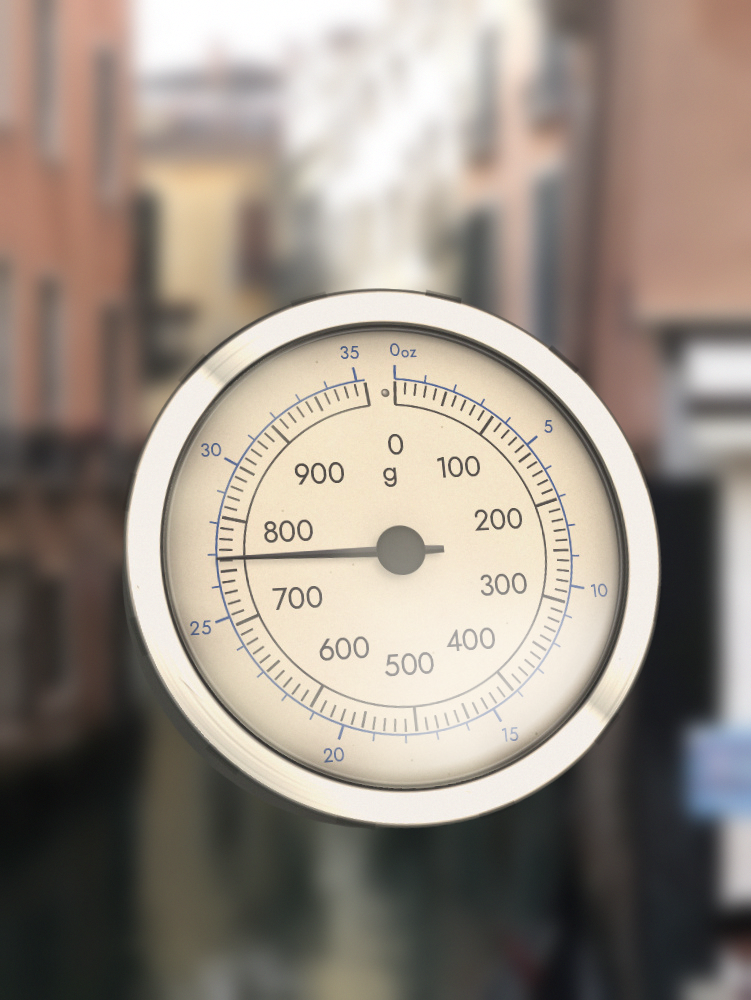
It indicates 760 g
